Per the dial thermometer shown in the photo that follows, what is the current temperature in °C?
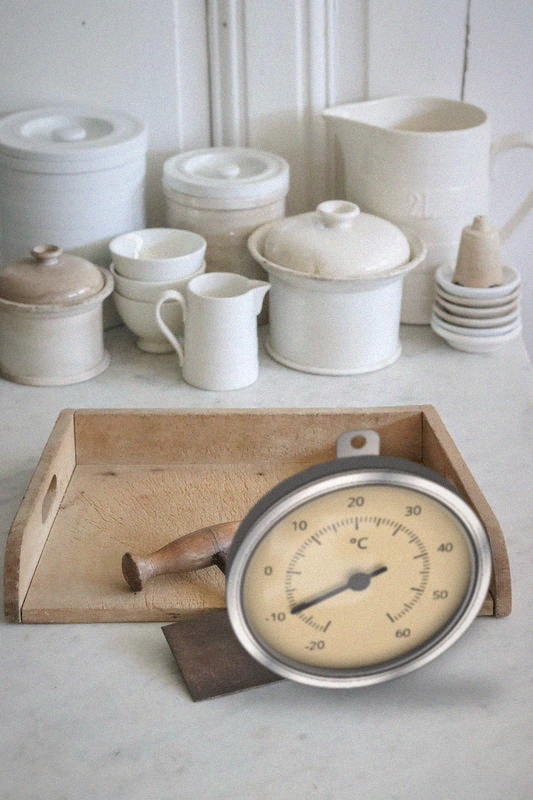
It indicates -10 °C
